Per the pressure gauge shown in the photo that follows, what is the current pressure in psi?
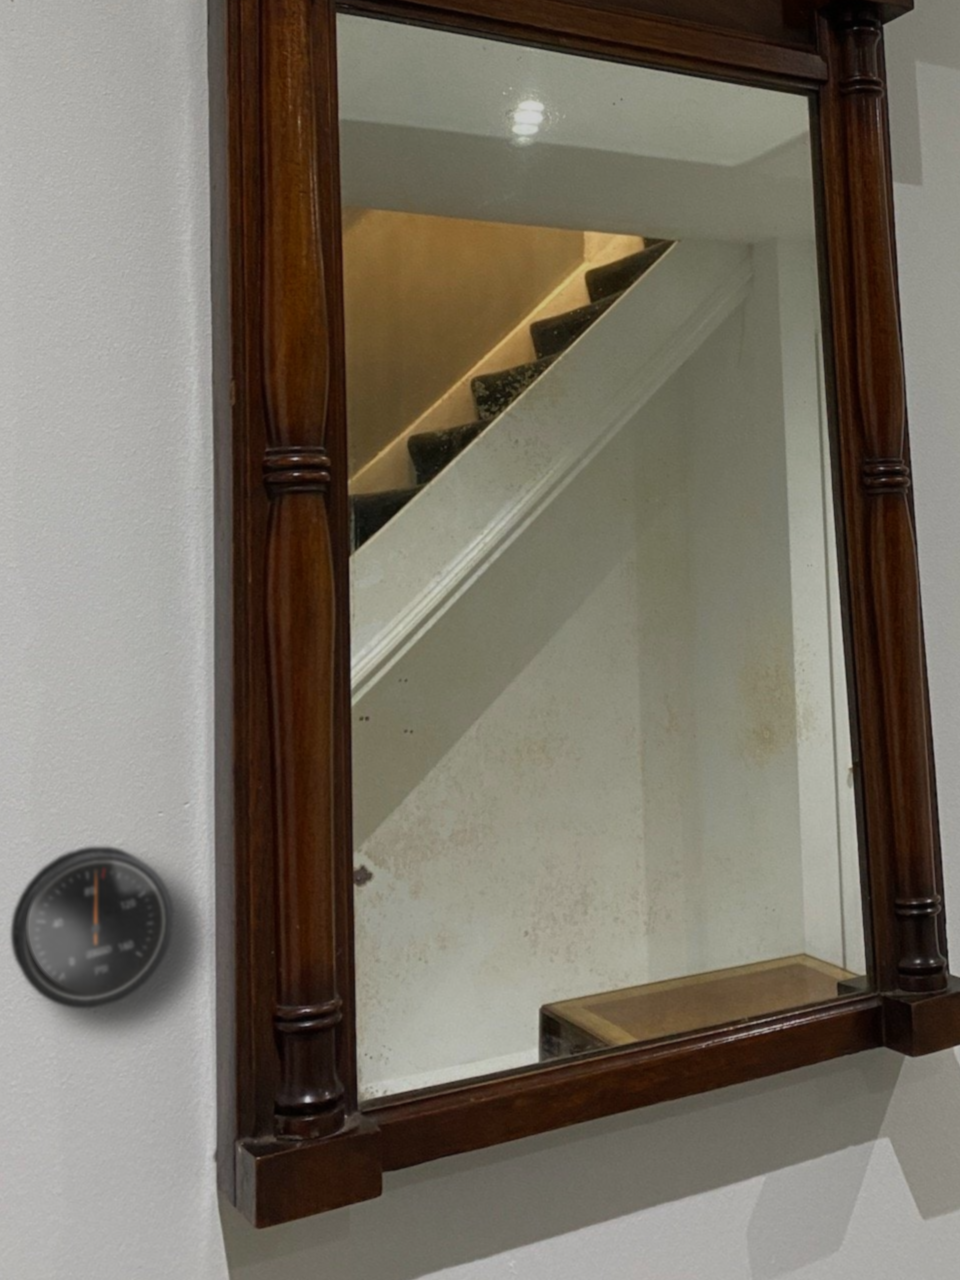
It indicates 85 psi
